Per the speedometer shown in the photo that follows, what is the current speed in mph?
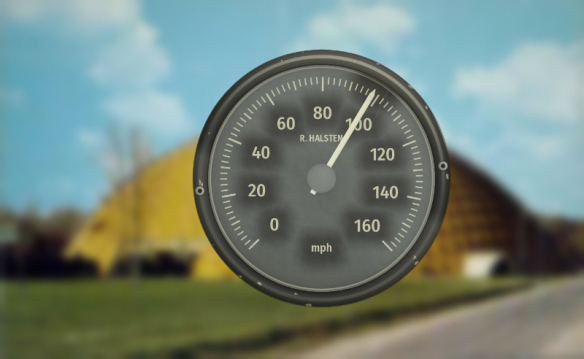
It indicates 98 mph
